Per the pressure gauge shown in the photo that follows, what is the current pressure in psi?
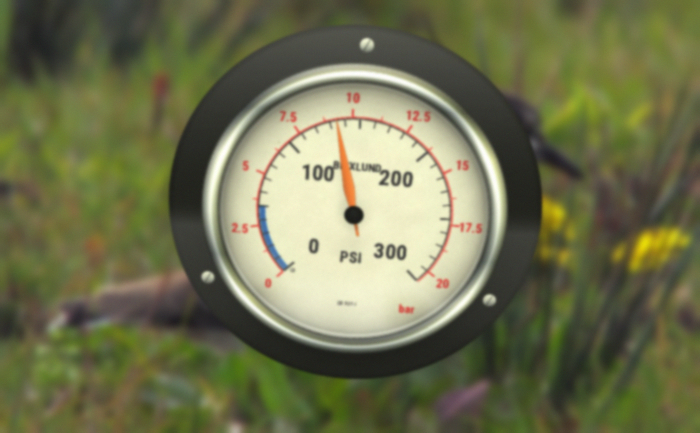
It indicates 135 psi
